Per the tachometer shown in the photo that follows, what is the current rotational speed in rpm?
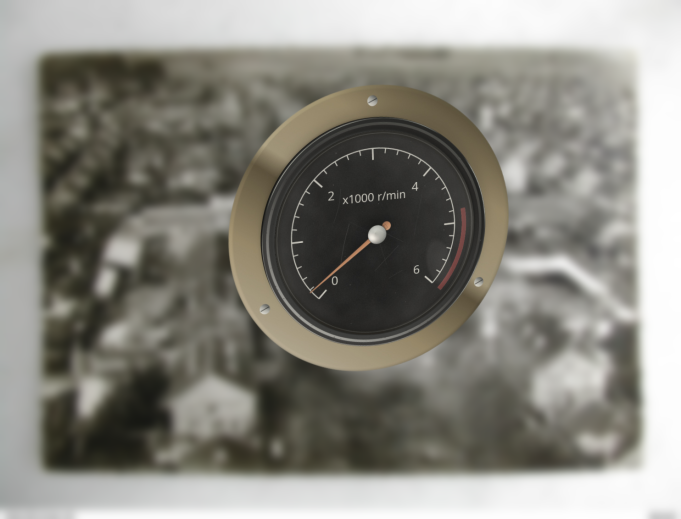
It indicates 200 rpm
